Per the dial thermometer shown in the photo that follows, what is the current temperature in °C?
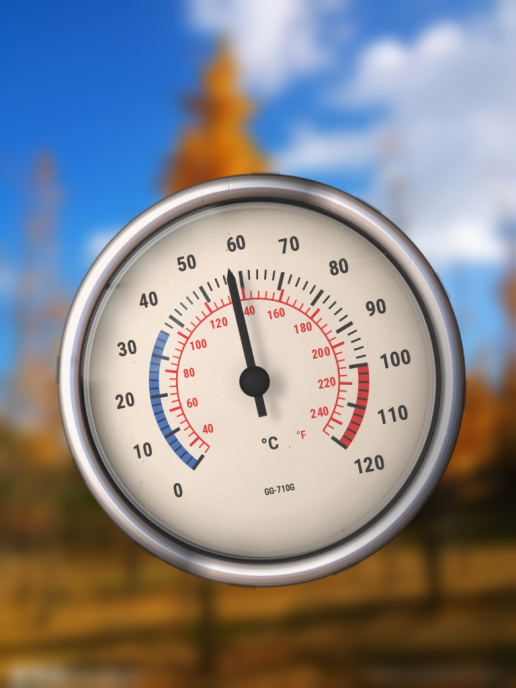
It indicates 58 °C
